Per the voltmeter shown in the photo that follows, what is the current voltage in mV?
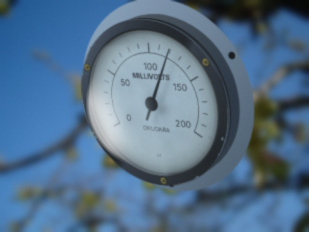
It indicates 120 mV
